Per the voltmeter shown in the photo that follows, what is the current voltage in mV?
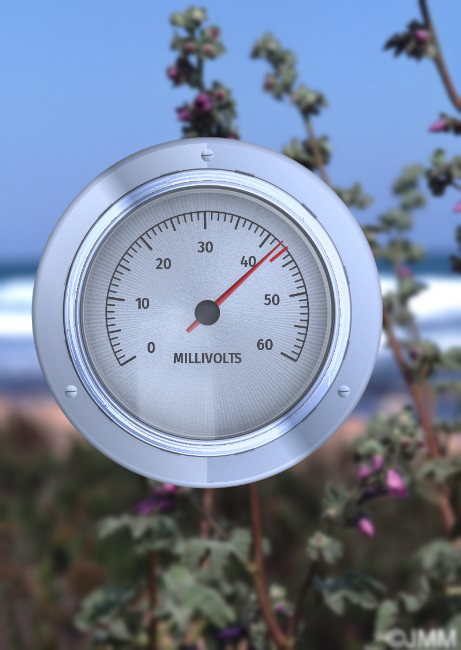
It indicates 42 mV
